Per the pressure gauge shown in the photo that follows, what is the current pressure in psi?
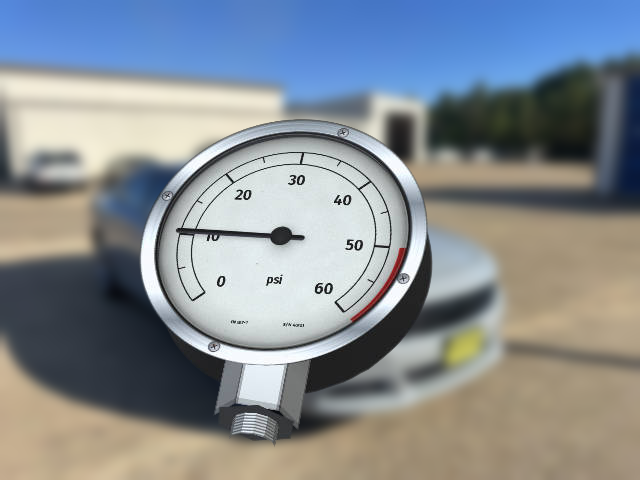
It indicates 10 psi
